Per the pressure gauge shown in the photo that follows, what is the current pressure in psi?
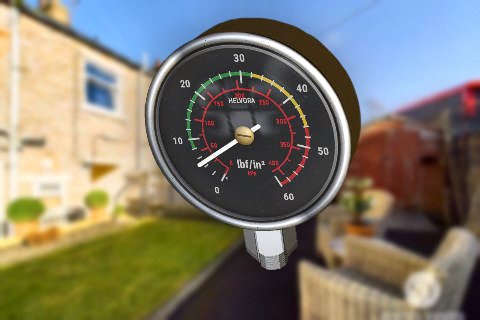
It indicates 5 psi
